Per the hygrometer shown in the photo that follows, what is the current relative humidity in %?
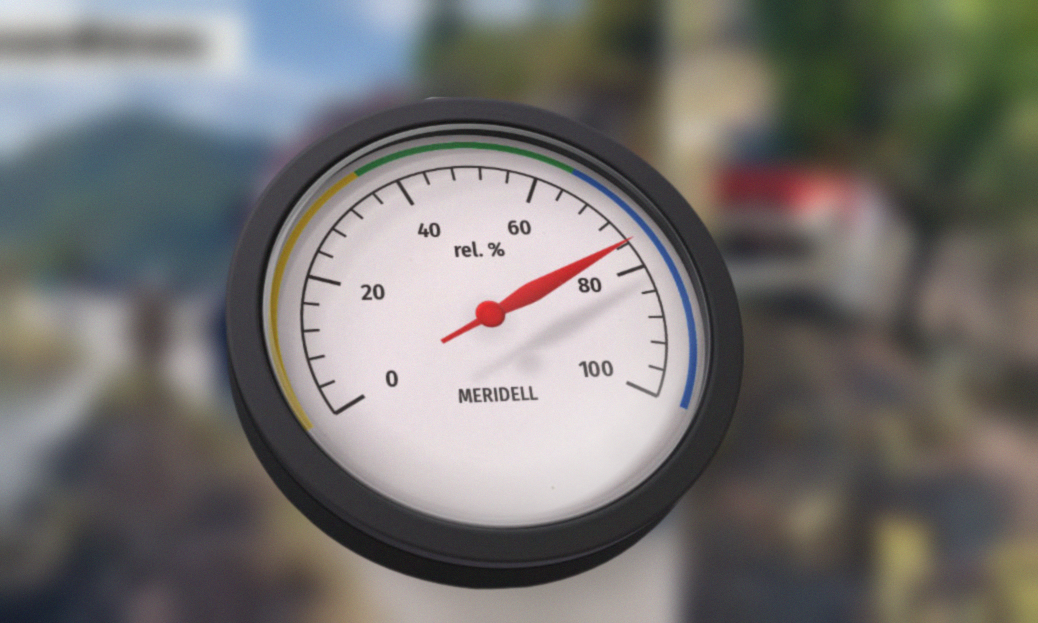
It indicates 76 %
